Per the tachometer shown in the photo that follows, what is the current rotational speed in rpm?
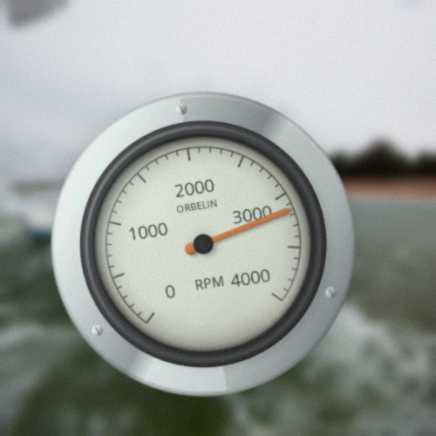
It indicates 3150 rpm
